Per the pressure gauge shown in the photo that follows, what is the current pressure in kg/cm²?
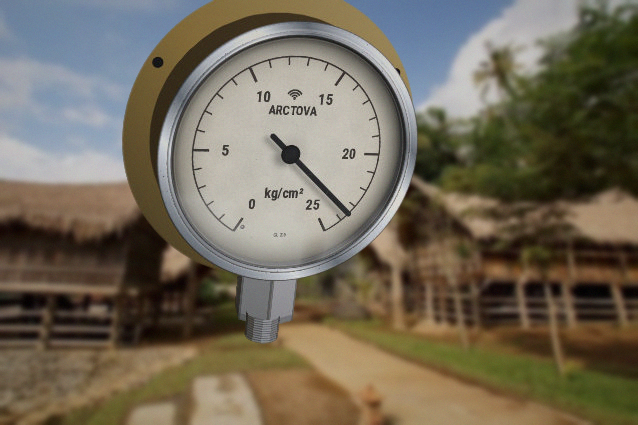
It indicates 23.5 kg/cm²
